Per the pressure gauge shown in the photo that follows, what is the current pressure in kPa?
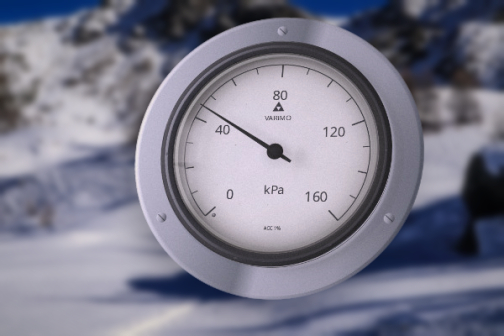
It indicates 45 kPa
